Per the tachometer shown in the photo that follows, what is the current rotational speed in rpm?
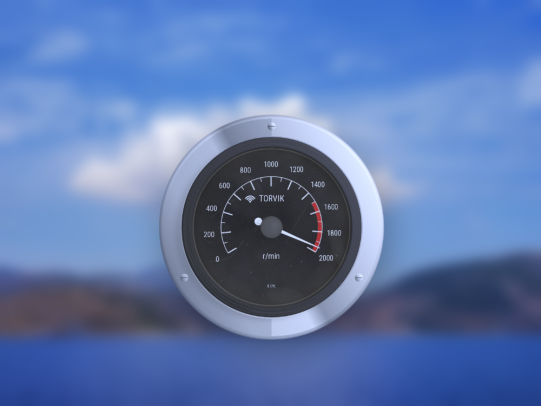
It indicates 1950 rpm
